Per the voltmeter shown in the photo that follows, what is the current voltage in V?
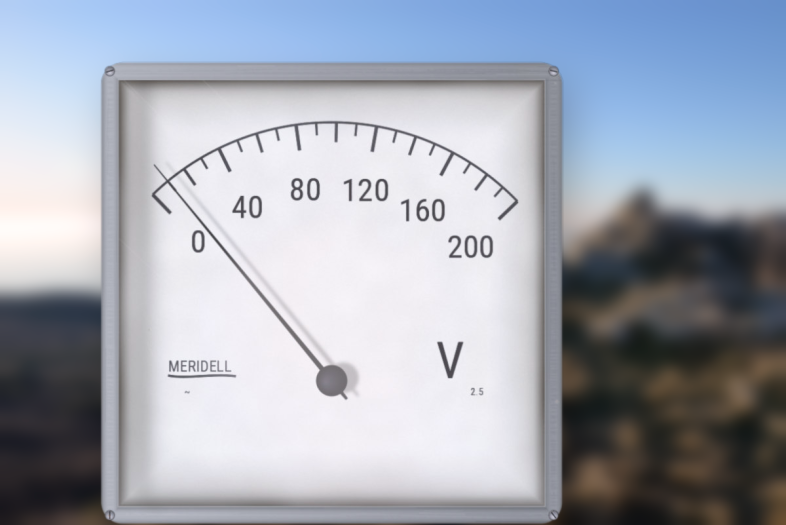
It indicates 10 V
